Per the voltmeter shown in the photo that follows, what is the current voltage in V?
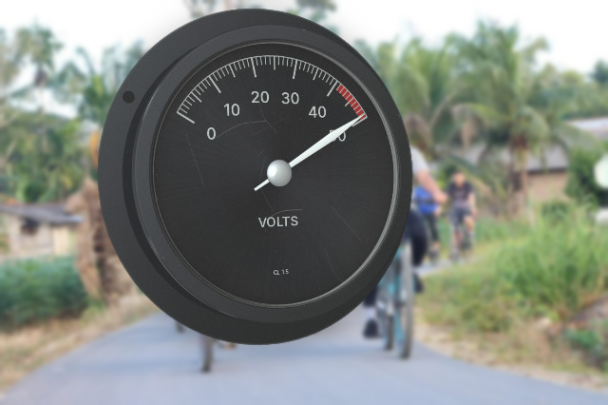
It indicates 49 V
